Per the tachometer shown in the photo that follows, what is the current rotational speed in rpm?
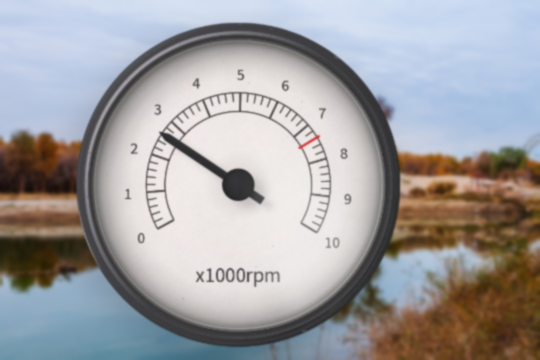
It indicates 2600 rpm
